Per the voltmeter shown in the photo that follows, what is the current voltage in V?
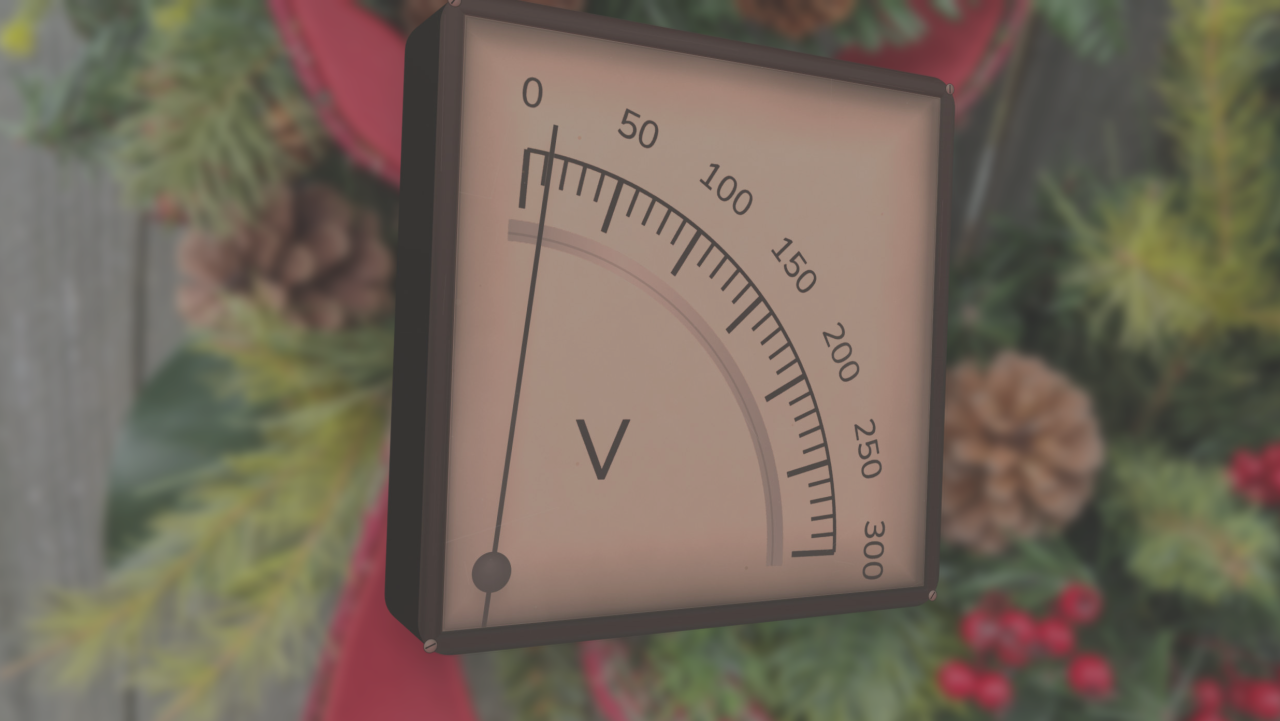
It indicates 10 V
